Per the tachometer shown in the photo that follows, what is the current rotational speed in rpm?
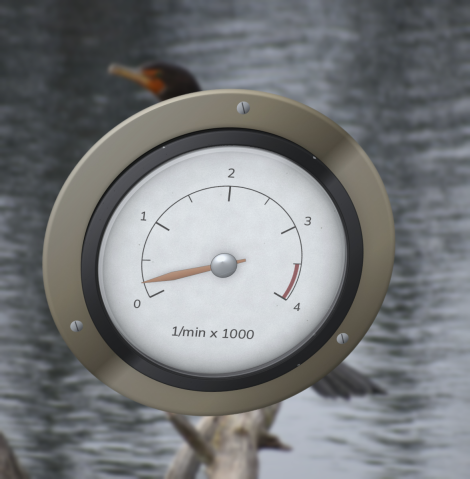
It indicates 250 rpm
